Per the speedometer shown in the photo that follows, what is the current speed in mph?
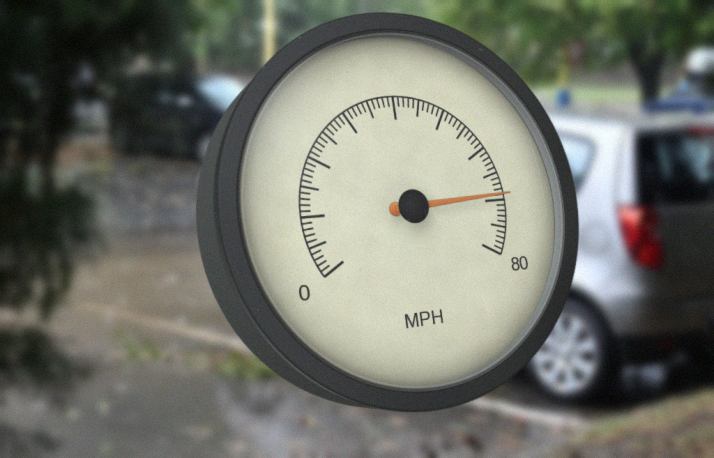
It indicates 69 mph
